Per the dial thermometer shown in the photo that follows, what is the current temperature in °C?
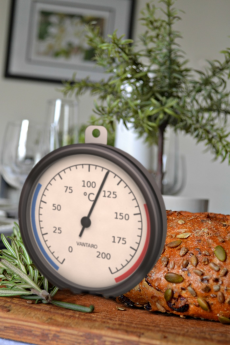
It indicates 115 °C
